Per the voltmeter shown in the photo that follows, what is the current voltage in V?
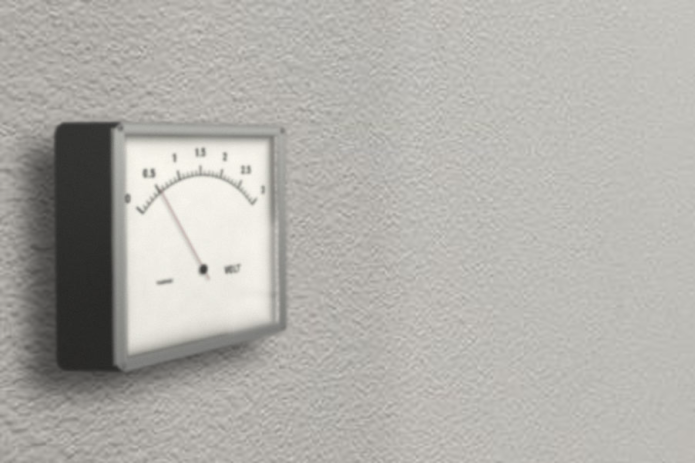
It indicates 0.5 V
